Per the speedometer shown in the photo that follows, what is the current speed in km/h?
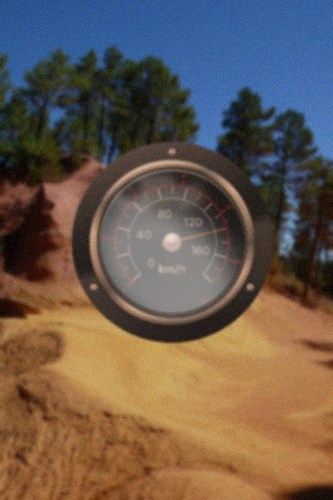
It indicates 140 km/h
